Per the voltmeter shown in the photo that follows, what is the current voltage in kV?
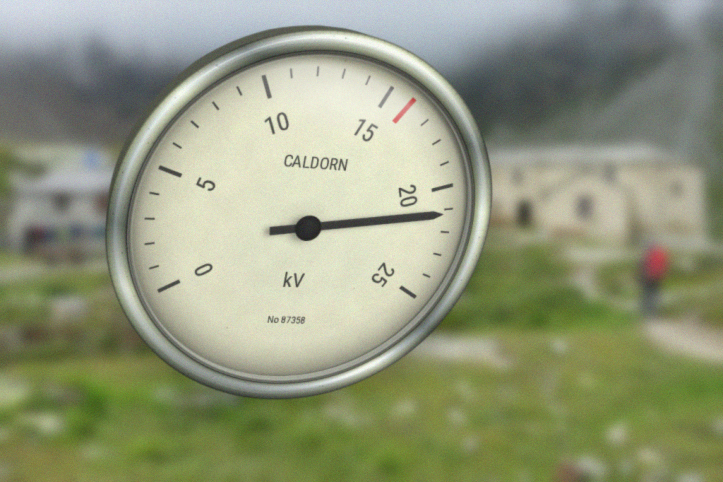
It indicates 21 kV
